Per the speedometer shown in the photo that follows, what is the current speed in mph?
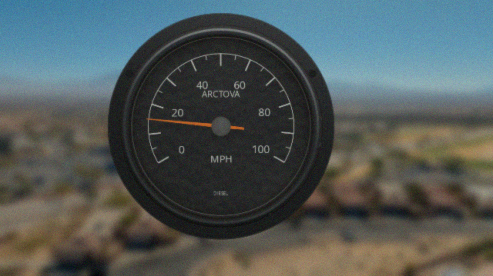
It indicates 15 mph
